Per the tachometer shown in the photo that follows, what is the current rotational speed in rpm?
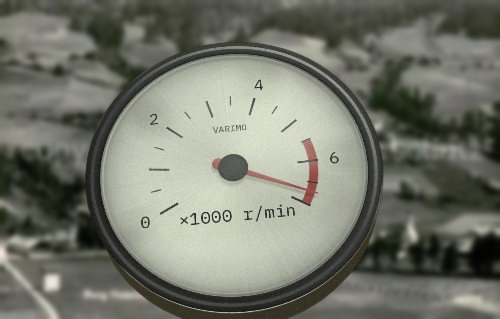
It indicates 6750 rpm
